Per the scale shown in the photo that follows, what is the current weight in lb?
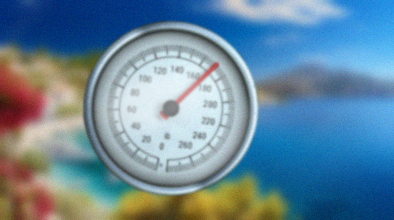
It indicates 170 lb
